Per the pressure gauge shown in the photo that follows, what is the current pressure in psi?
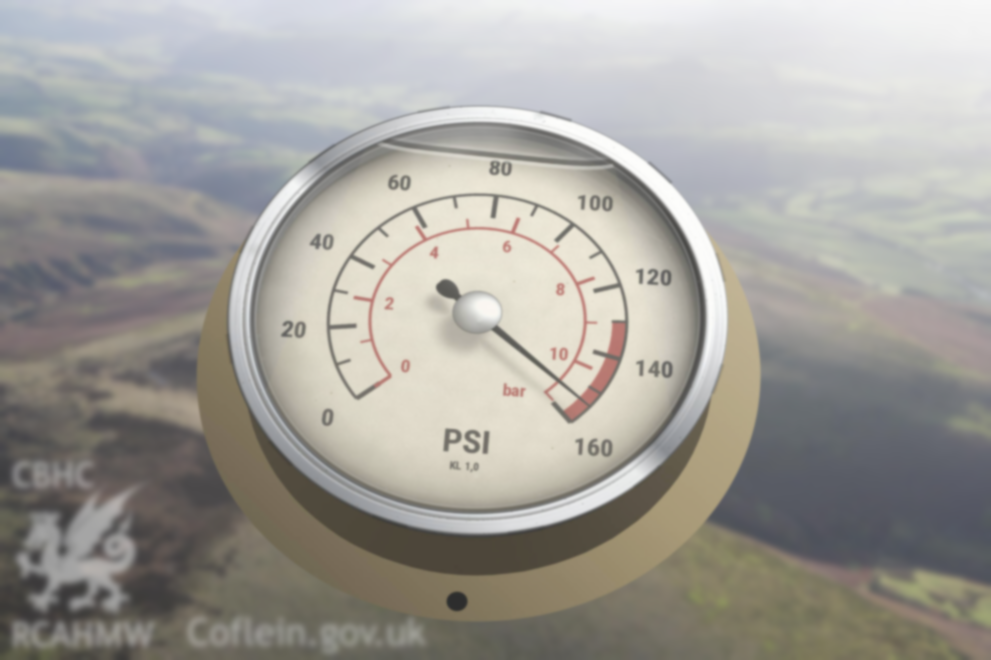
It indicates 155 psi
